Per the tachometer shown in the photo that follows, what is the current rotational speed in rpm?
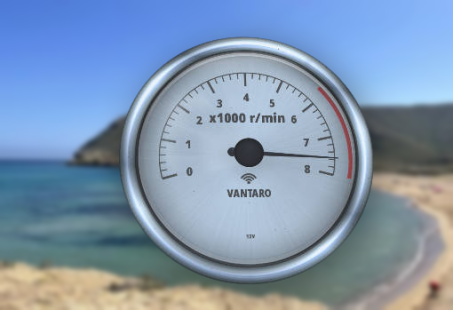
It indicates 7600 rpm
